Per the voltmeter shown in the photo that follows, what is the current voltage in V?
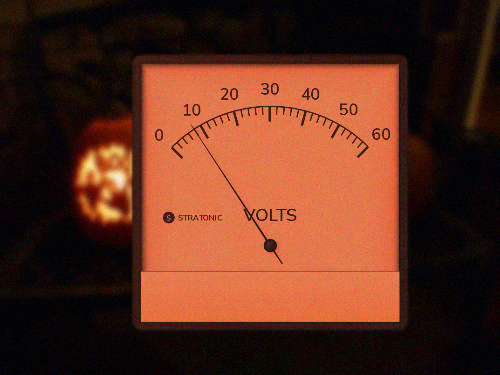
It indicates 8 V
